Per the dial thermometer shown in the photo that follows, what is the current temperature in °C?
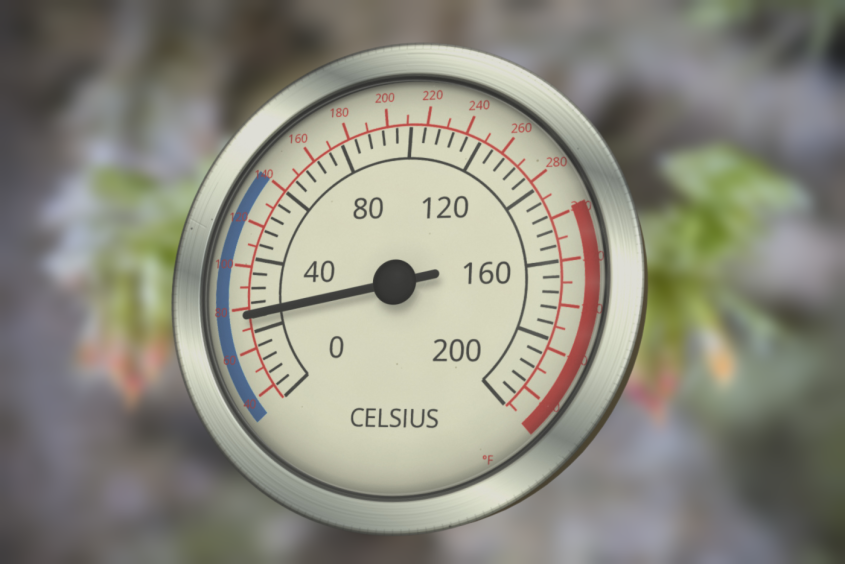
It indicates 24 °C
